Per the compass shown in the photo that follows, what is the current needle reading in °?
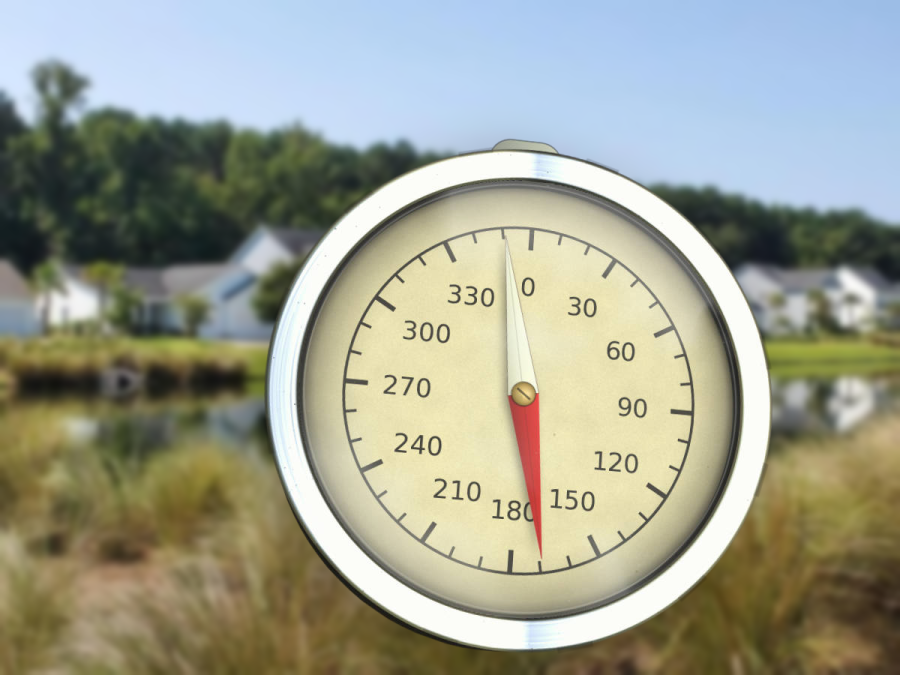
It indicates 170 °
